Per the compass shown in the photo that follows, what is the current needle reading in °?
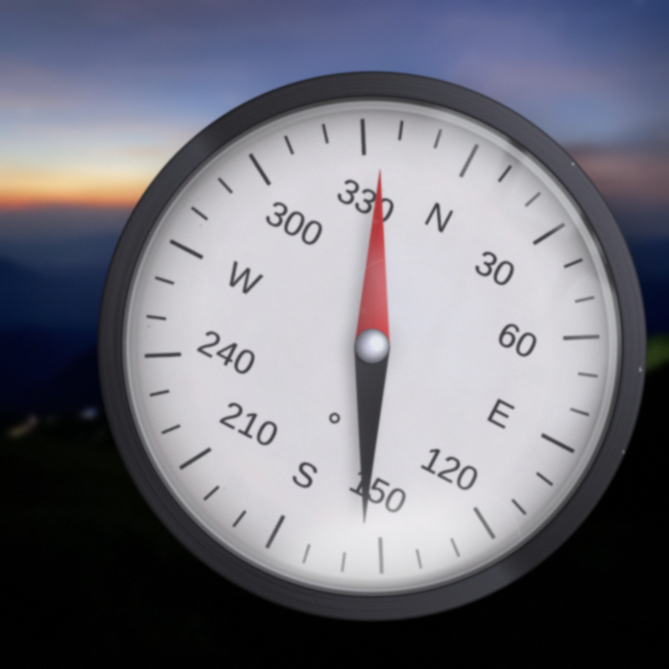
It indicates 335 °
